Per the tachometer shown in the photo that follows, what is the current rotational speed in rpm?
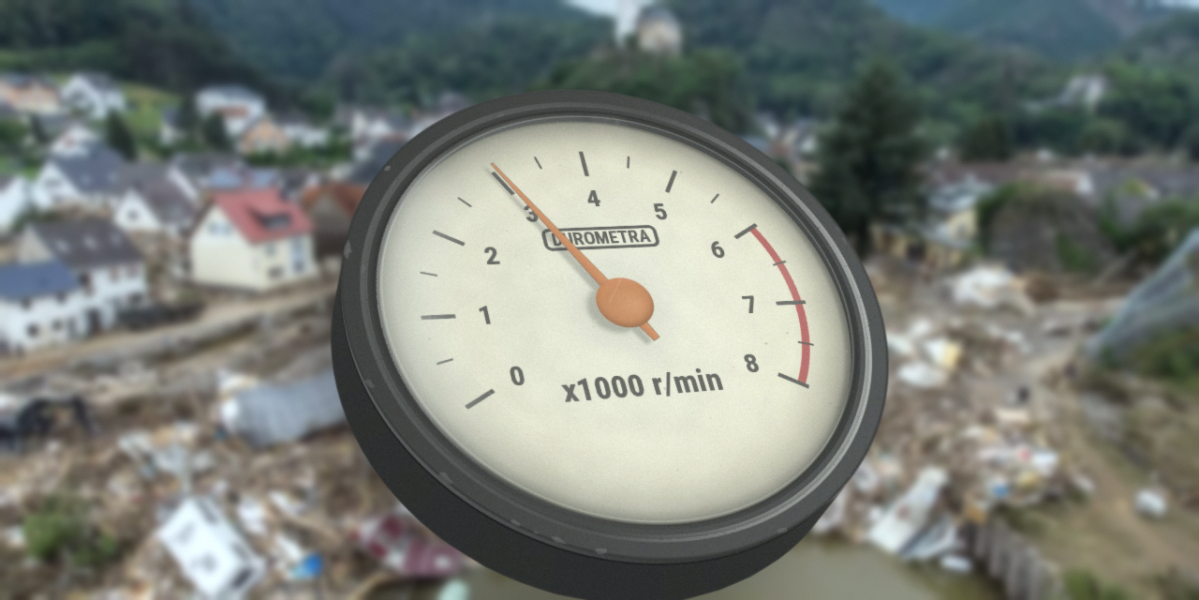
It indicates 3000 rpm
